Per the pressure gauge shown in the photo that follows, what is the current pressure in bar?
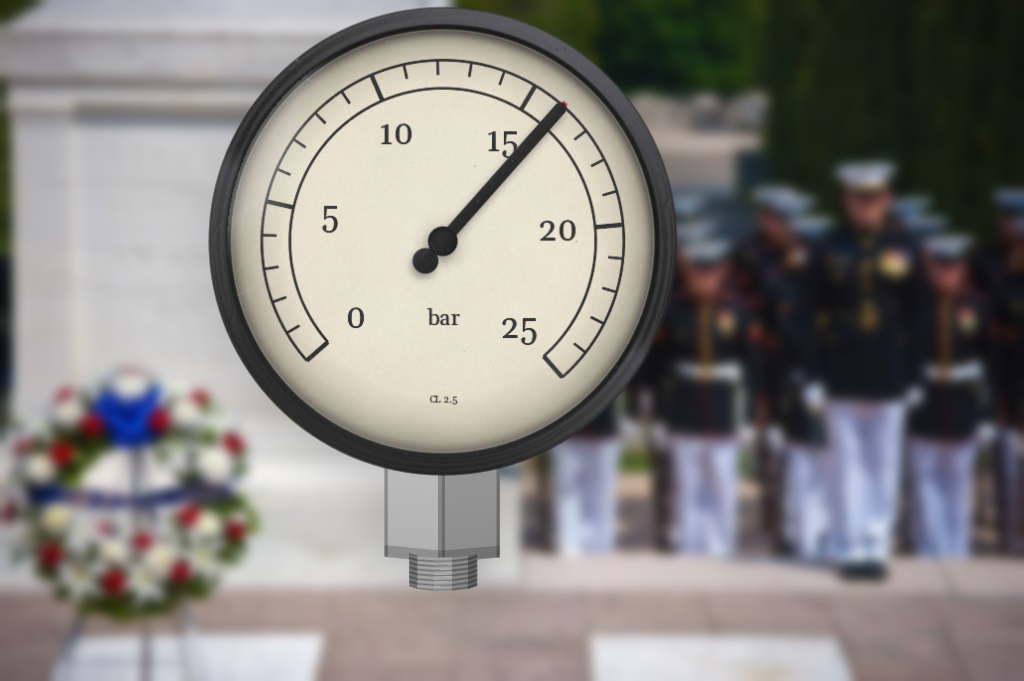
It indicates 16 bar
